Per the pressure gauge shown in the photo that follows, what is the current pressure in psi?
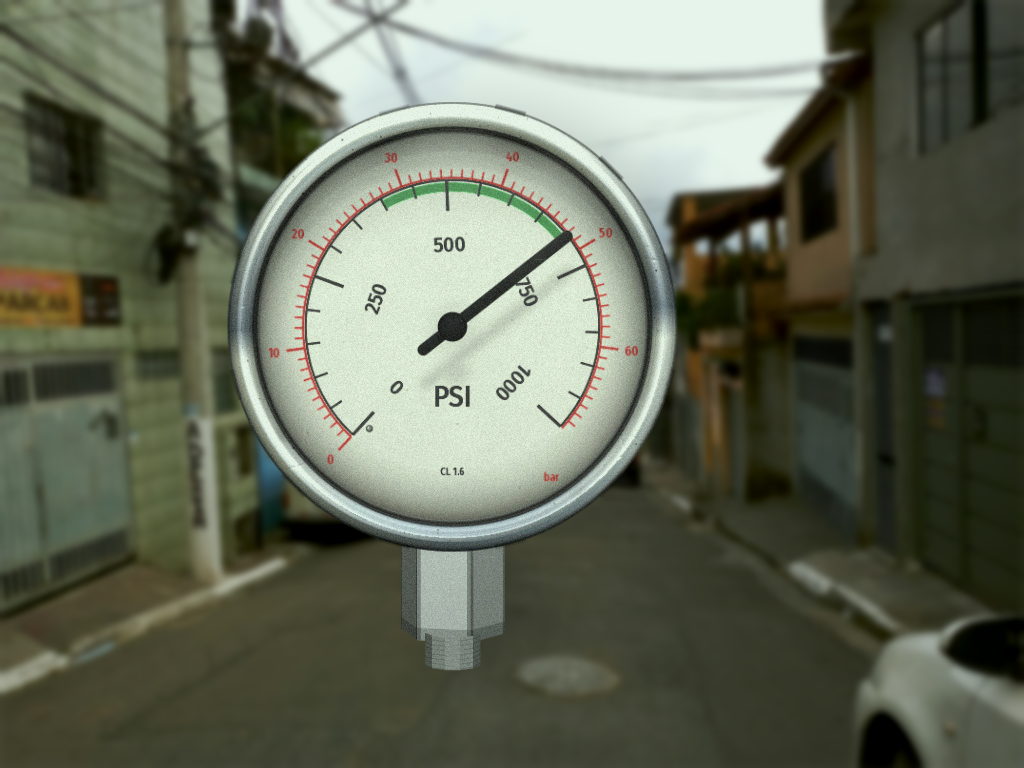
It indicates 700 psi
